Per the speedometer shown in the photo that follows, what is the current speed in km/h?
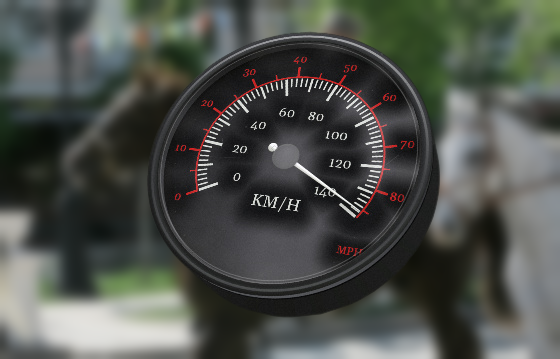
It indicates 138 km/h
